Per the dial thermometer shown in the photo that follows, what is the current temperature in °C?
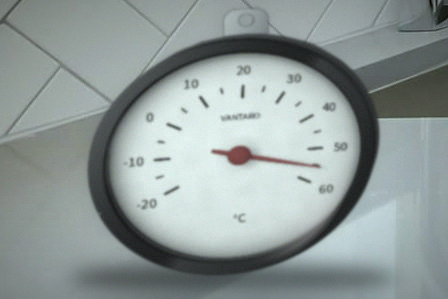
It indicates 55 °C
